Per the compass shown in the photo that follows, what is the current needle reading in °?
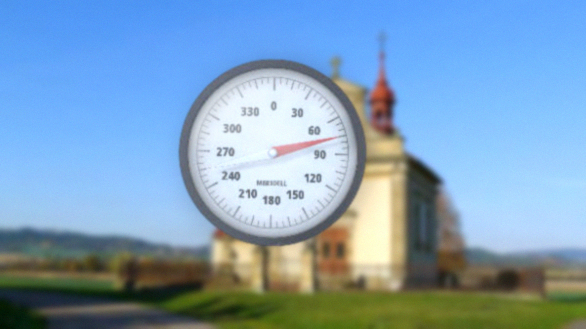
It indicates 75 °
